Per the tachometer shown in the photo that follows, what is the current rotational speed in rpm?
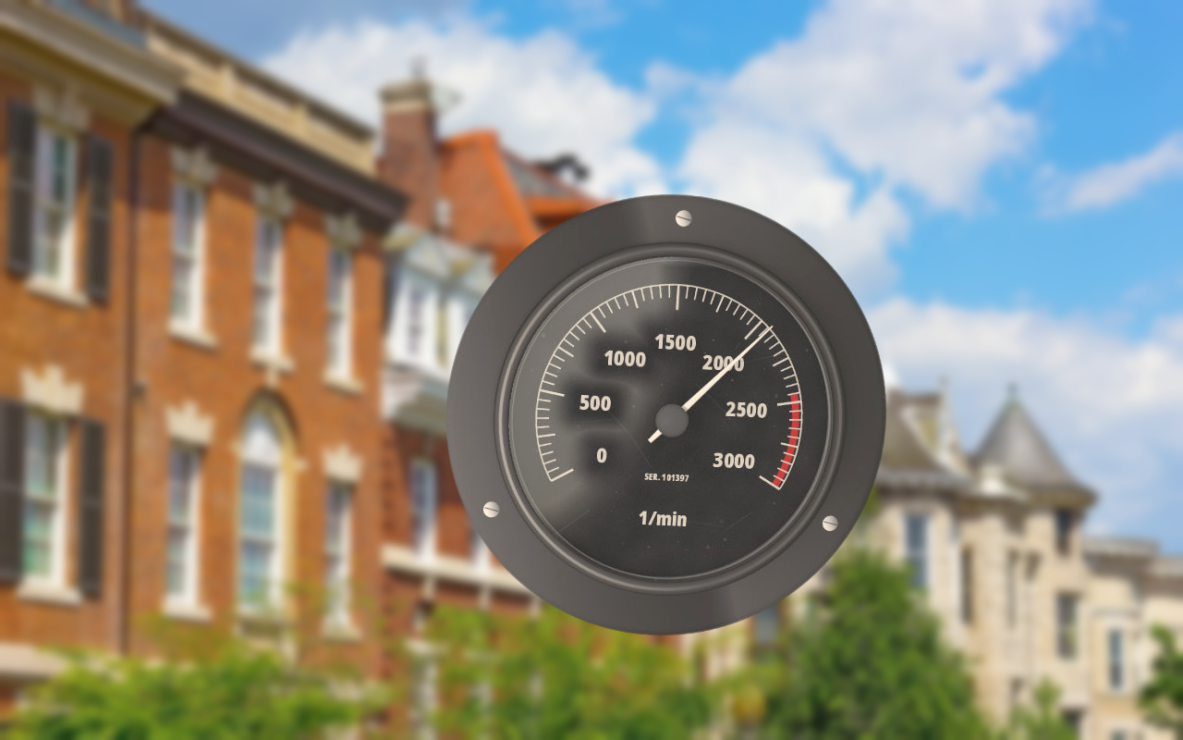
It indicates 2050 rpm
